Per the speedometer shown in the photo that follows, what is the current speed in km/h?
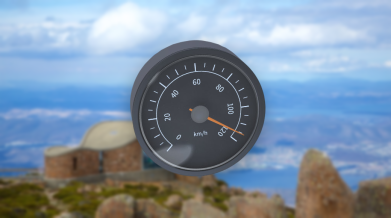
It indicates 115 km/h
